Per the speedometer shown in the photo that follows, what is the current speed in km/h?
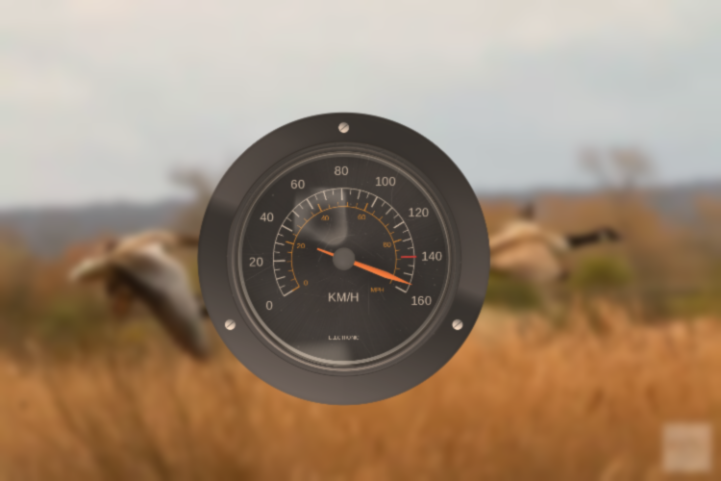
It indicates 155 km/h
